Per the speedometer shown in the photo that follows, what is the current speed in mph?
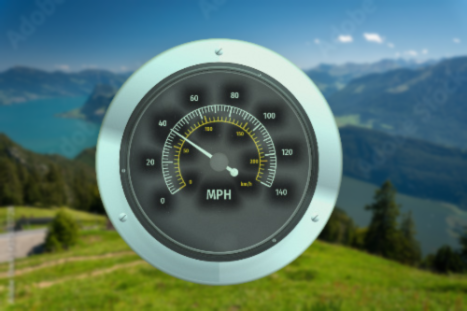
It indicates 40 mph
